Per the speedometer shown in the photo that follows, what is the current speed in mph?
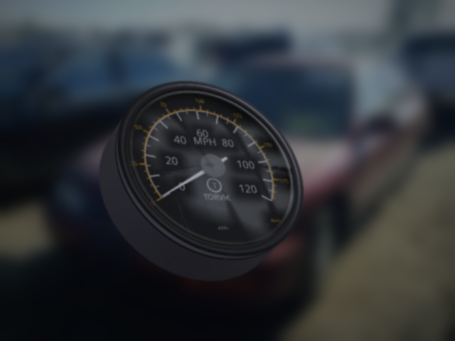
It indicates 0 mph
